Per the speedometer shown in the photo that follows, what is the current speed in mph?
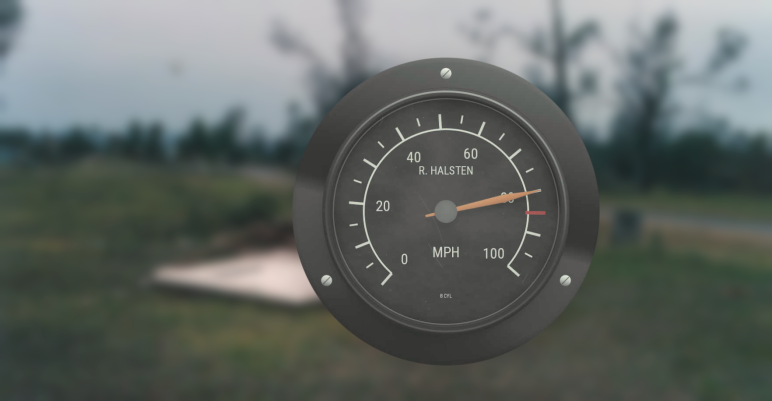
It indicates 80 mph
